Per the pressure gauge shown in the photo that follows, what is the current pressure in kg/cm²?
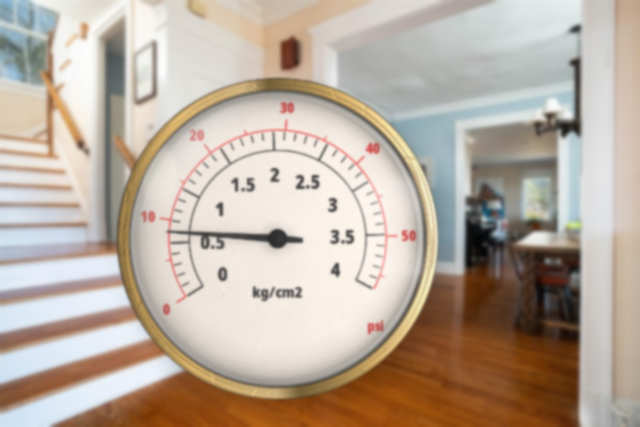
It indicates 0.6 kg/cm²
